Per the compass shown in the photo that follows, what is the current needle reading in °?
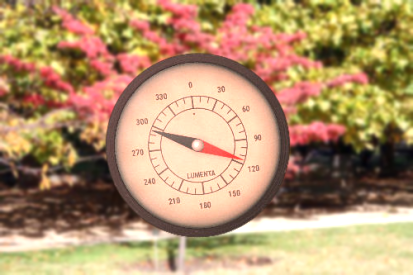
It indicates 115 °
